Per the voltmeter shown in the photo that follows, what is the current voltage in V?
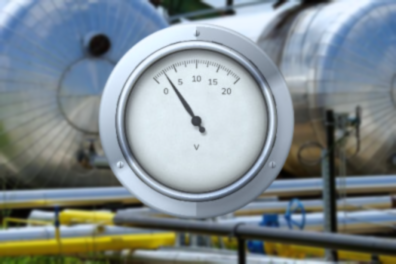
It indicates 2.5 V
